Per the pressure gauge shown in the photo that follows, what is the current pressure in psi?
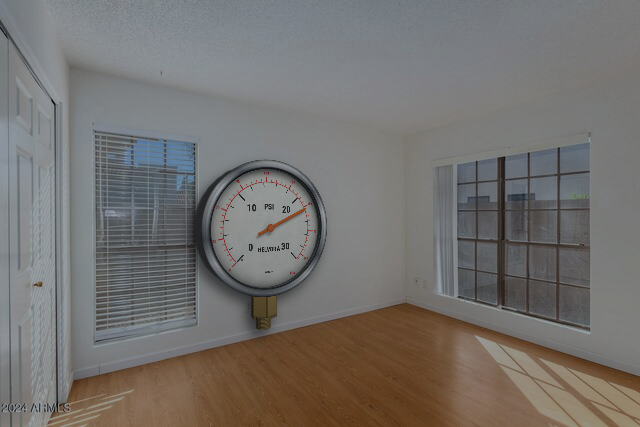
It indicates 22 psi
